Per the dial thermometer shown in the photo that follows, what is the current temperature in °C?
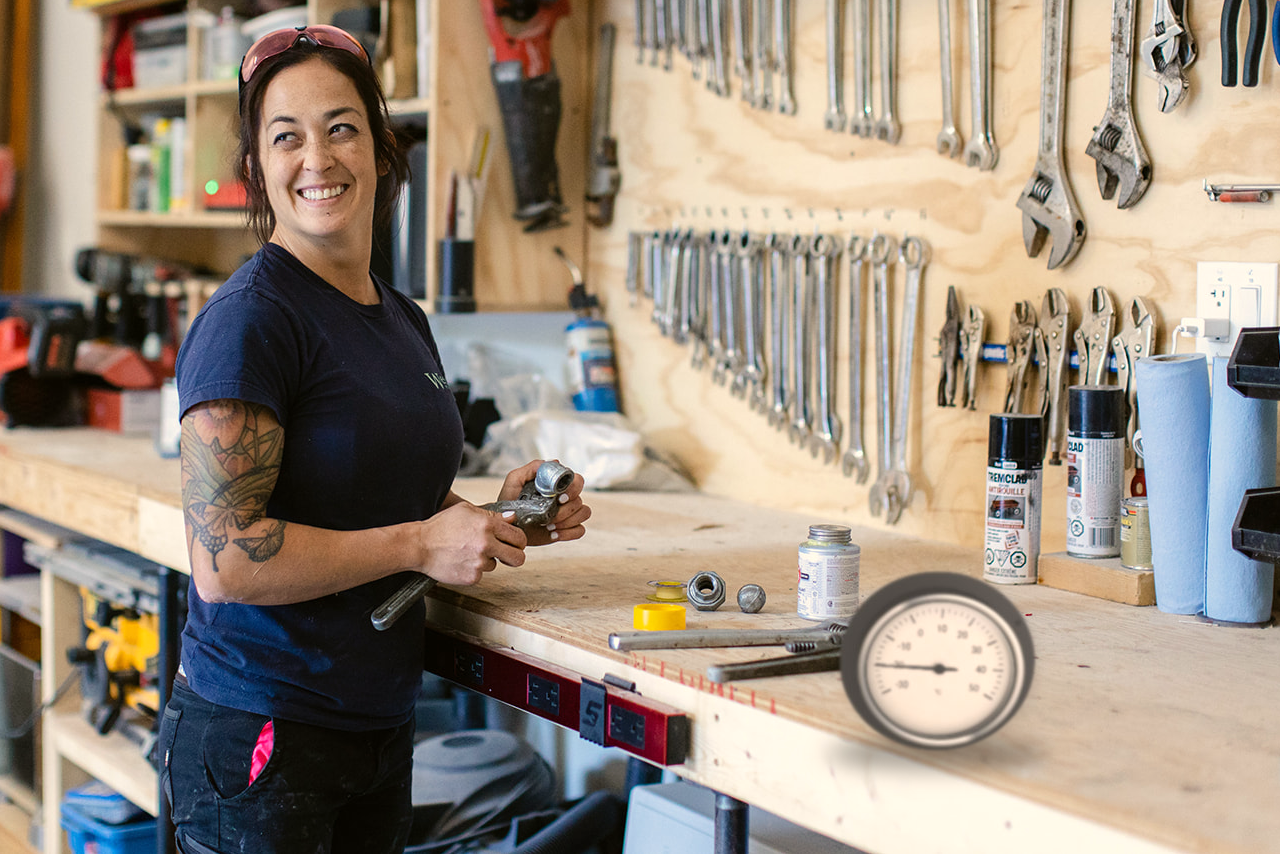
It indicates -20 °C
